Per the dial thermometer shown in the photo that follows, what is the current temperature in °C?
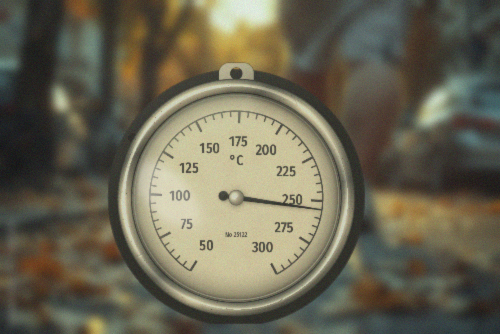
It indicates 255 °C
